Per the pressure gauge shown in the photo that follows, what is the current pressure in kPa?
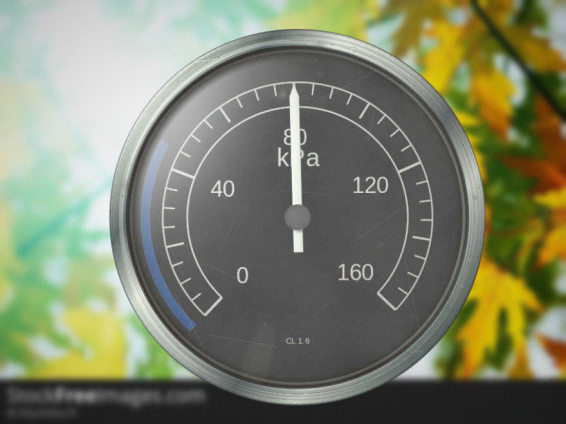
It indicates 80 kPa
